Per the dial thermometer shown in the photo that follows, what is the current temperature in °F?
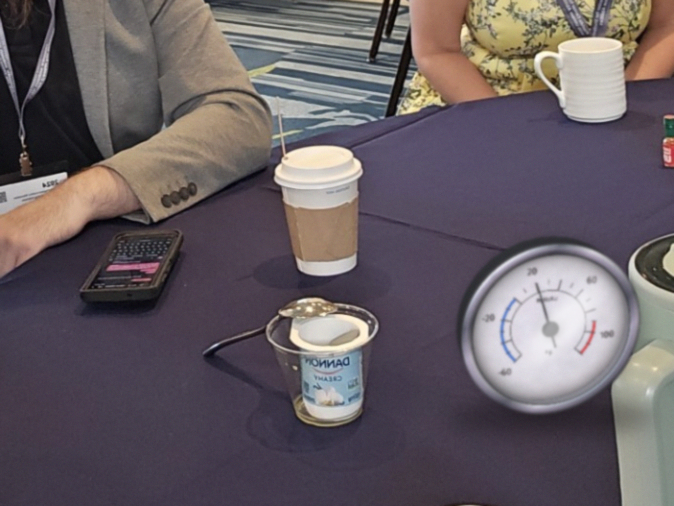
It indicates 20 °F
